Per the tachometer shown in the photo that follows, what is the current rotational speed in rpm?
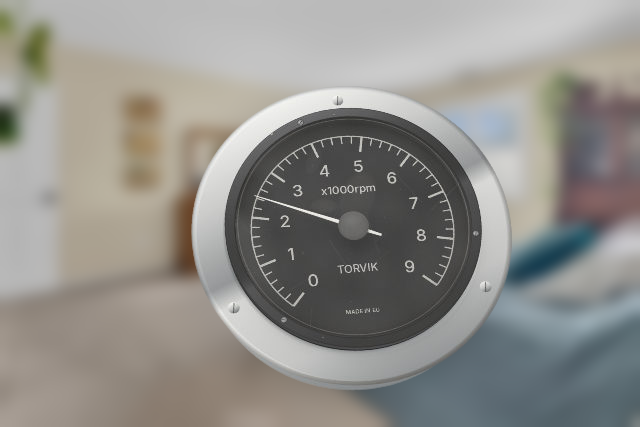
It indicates 2400 rpm
